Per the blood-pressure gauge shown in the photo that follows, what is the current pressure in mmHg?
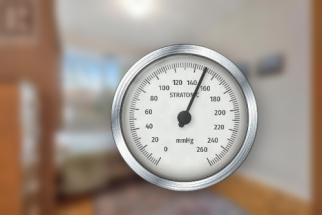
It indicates 150 mmHg
